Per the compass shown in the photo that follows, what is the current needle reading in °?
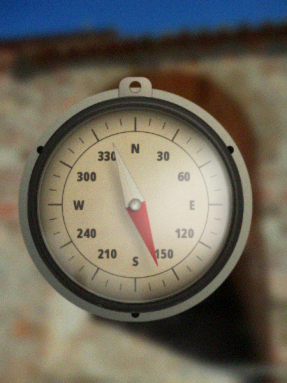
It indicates 160 °
